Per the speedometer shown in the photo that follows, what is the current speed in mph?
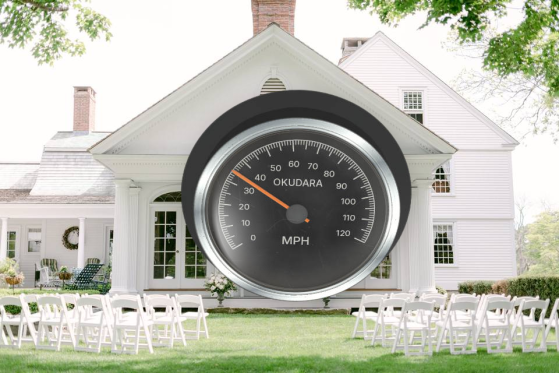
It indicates 35 mph
